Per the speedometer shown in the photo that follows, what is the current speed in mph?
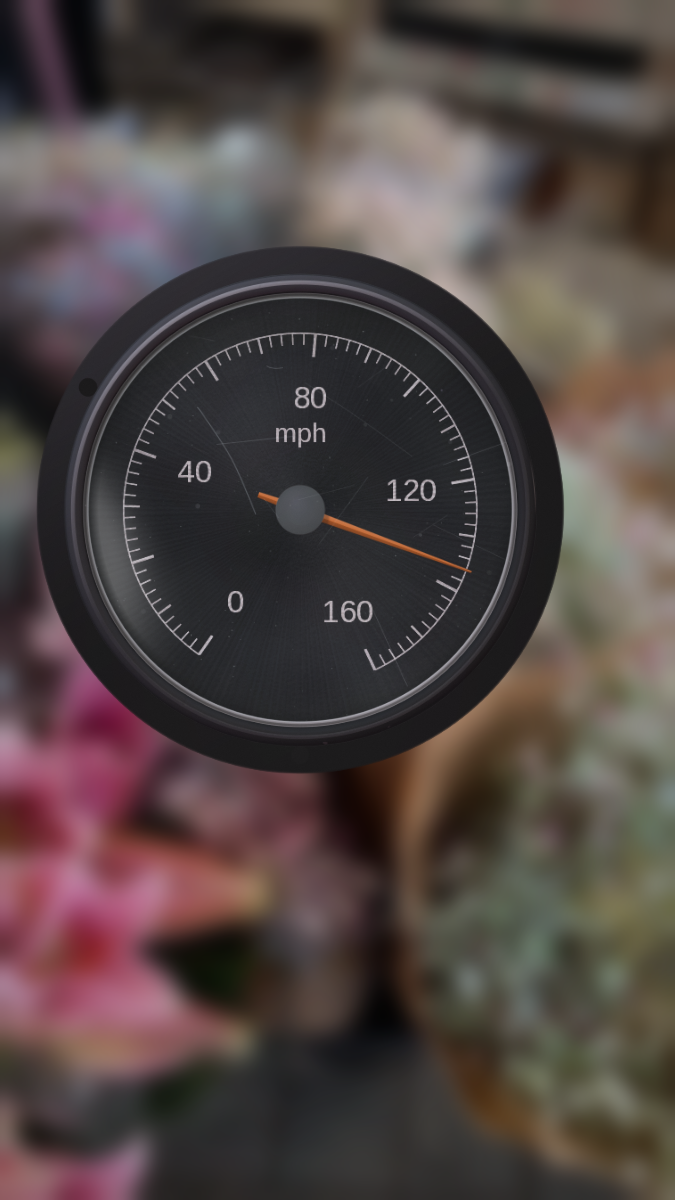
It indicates 136 mph
